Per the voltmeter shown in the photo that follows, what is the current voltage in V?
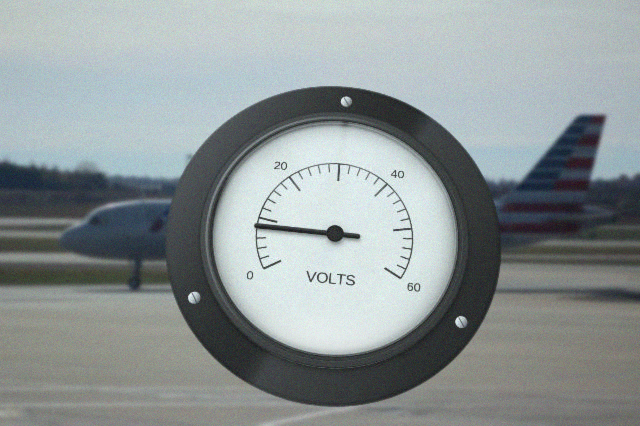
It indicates 8 V
